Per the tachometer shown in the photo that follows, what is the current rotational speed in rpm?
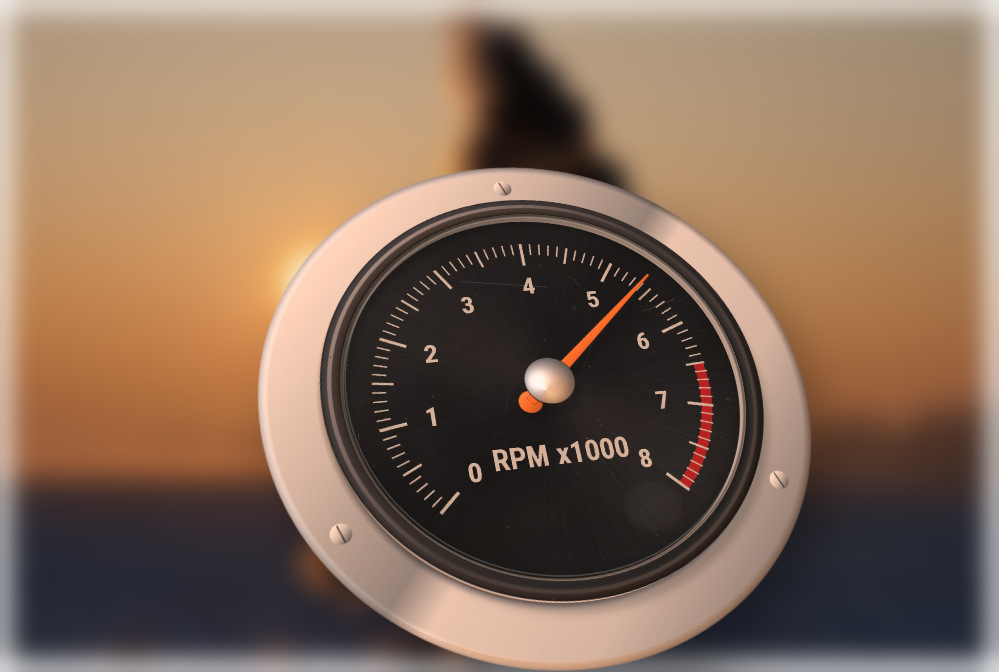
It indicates 5400 rpm
